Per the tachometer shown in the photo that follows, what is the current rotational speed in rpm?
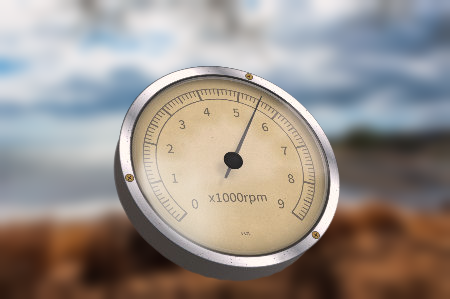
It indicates 5500 rpm
